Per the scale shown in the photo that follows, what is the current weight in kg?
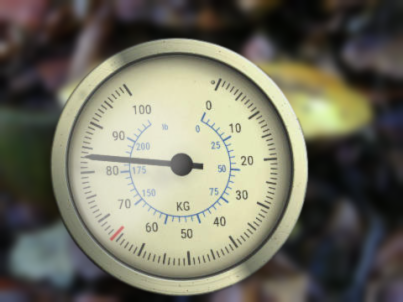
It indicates 83 kg
